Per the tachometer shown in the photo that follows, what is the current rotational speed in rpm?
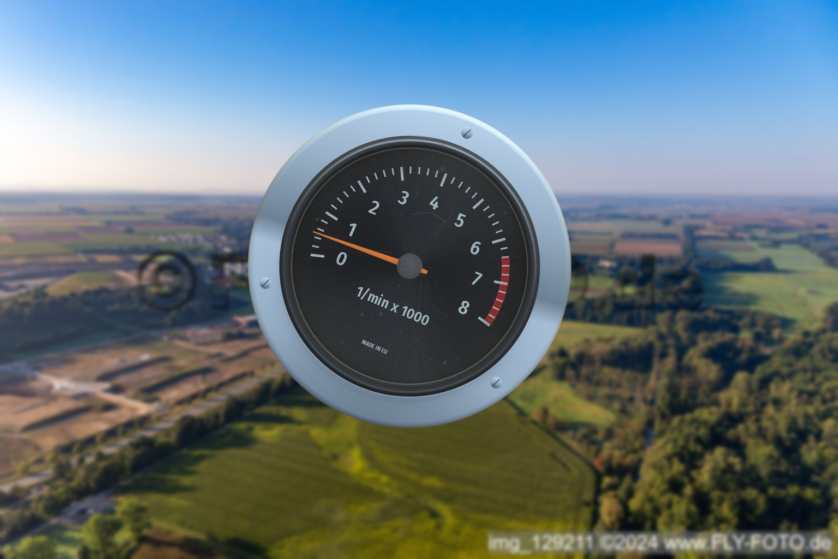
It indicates 500 rpm
